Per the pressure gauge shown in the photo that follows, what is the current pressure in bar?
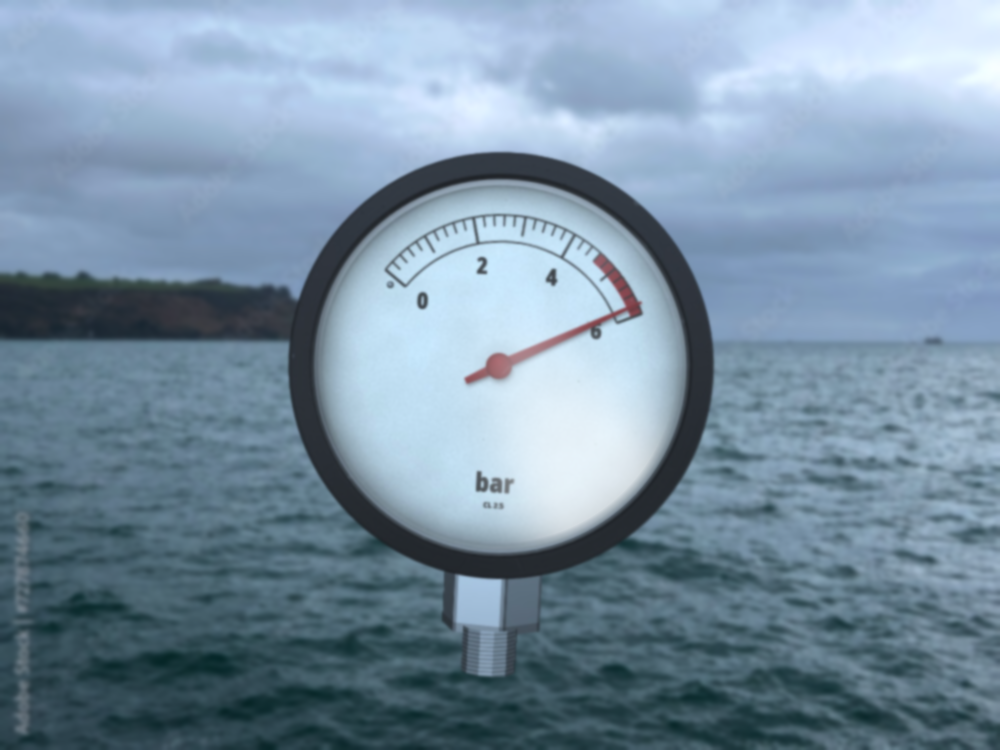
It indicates 5.8 bar
